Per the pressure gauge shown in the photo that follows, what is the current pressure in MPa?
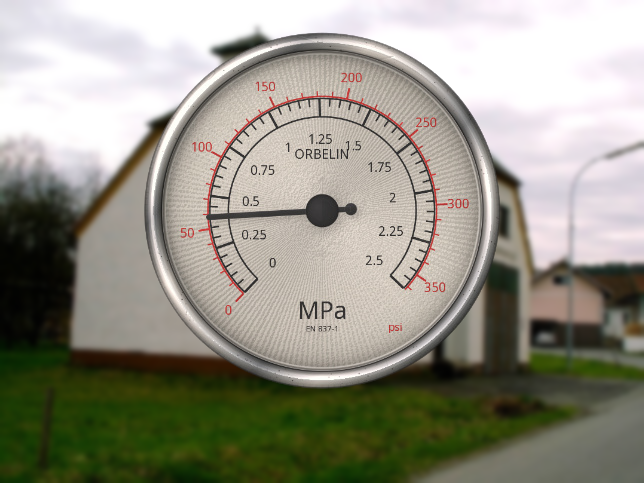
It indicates 0.4 MPa
